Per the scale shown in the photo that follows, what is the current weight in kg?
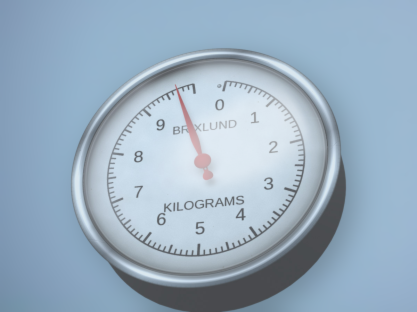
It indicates 9.7 kg
